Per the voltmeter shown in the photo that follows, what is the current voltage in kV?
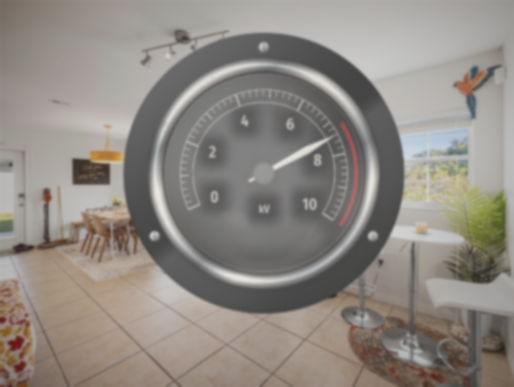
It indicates 7.4 kV
